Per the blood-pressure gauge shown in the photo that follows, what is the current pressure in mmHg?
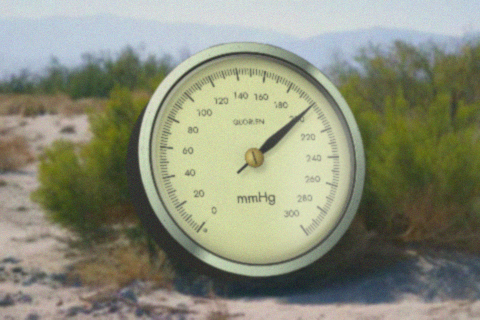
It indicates 200 mmHg
